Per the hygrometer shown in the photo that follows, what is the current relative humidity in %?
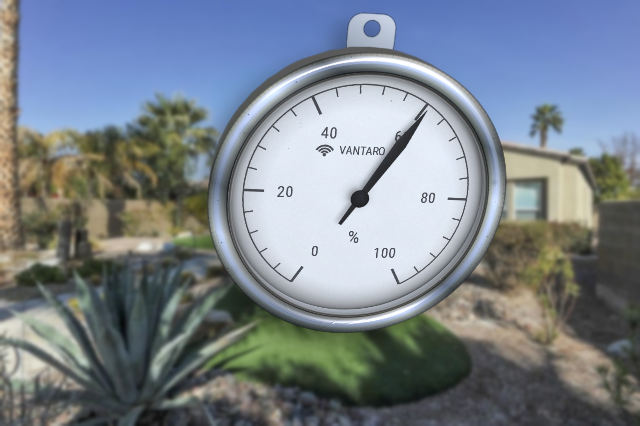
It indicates 60 %
